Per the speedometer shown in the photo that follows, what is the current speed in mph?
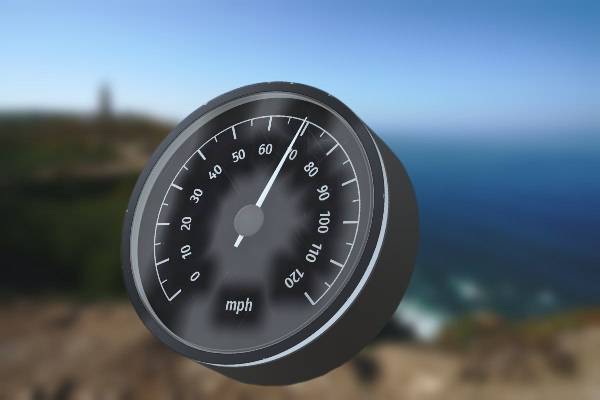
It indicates 70 mph
